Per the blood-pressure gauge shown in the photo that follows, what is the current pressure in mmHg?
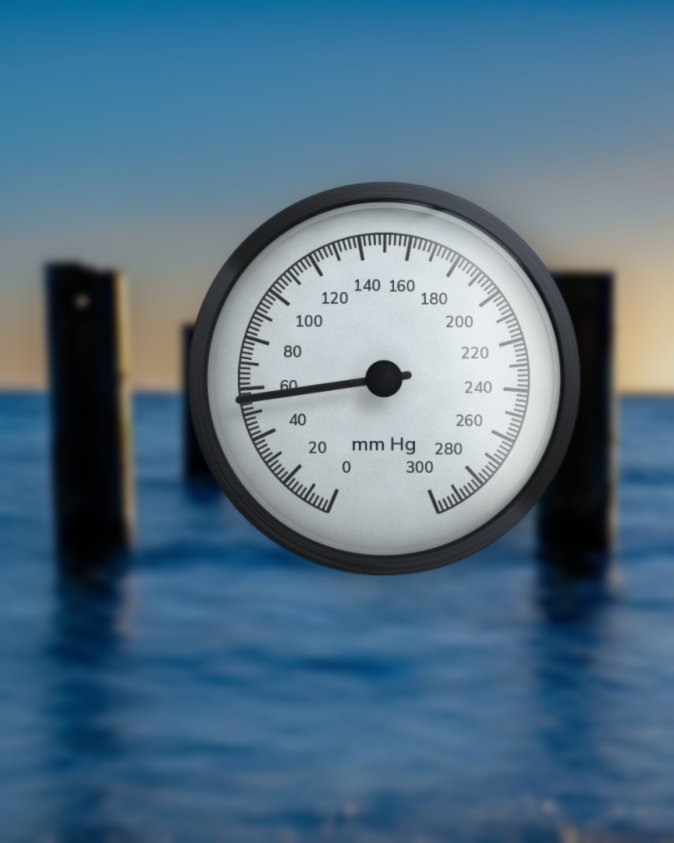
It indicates 56 mmHg
